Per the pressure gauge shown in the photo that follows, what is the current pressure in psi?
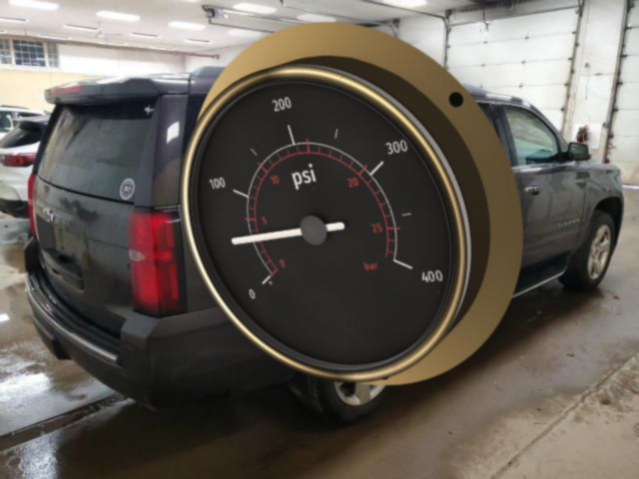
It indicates 50 psi
